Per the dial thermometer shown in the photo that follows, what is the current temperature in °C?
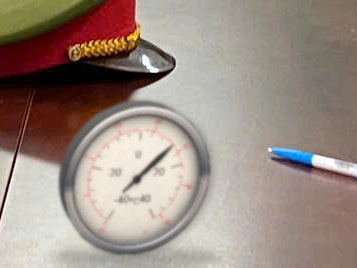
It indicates 12 °C
